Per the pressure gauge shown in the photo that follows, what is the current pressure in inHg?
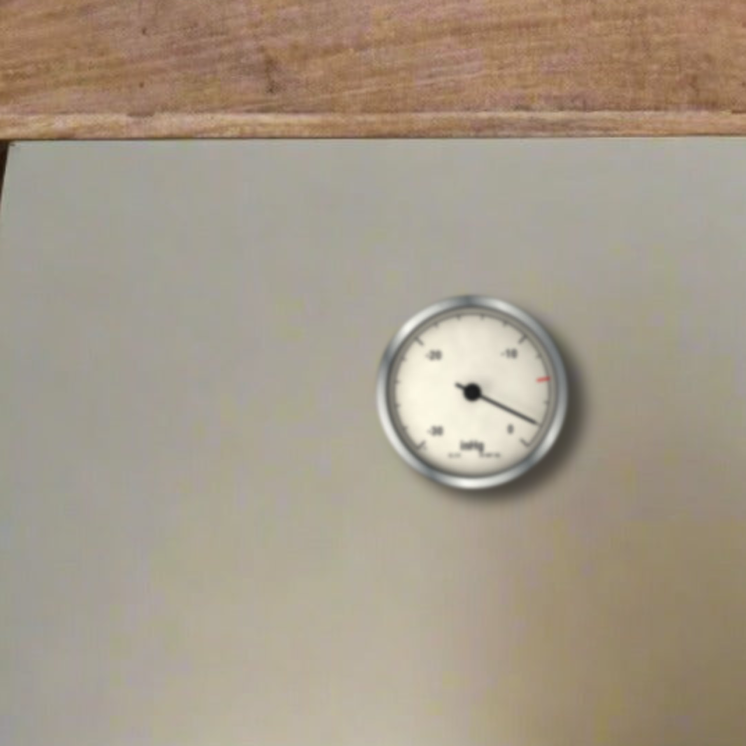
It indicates -2 inHg
